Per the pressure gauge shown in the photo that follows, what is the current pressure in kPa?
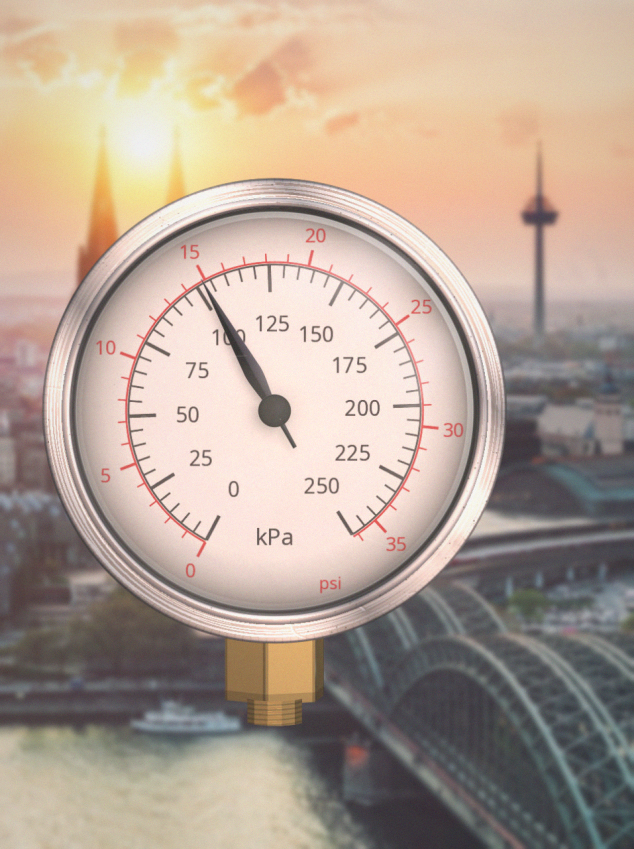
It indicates 102.5 kPa
